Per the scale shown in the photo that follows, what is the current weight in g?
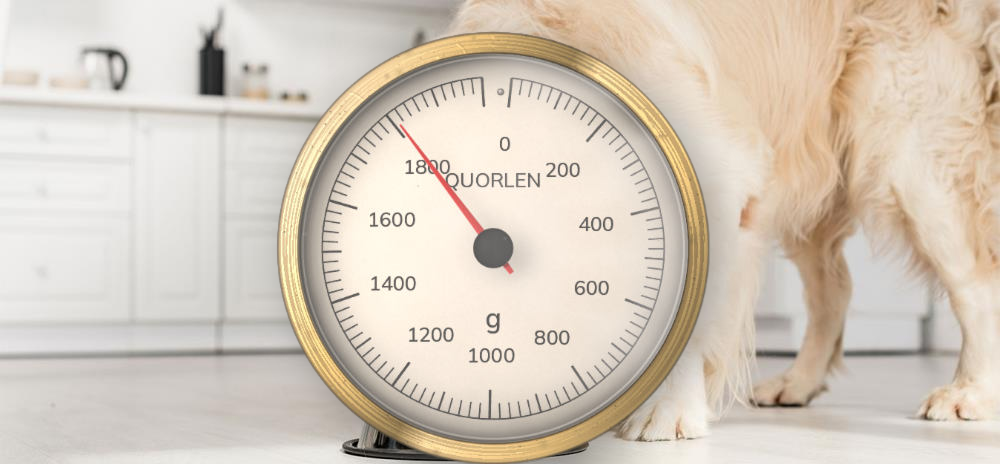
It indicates 1810 g
